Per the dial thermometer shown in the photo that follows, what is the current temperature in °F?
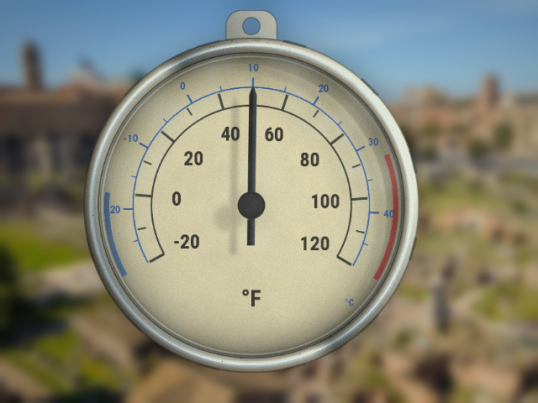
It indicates 50 °F
